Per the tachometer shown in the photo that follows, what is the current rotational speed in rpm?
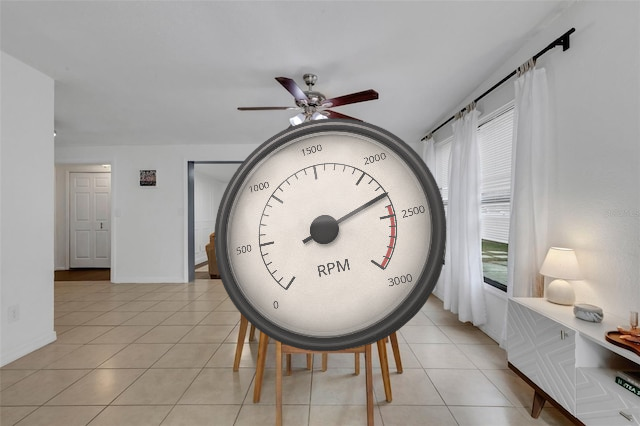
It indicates 2300 rpm
